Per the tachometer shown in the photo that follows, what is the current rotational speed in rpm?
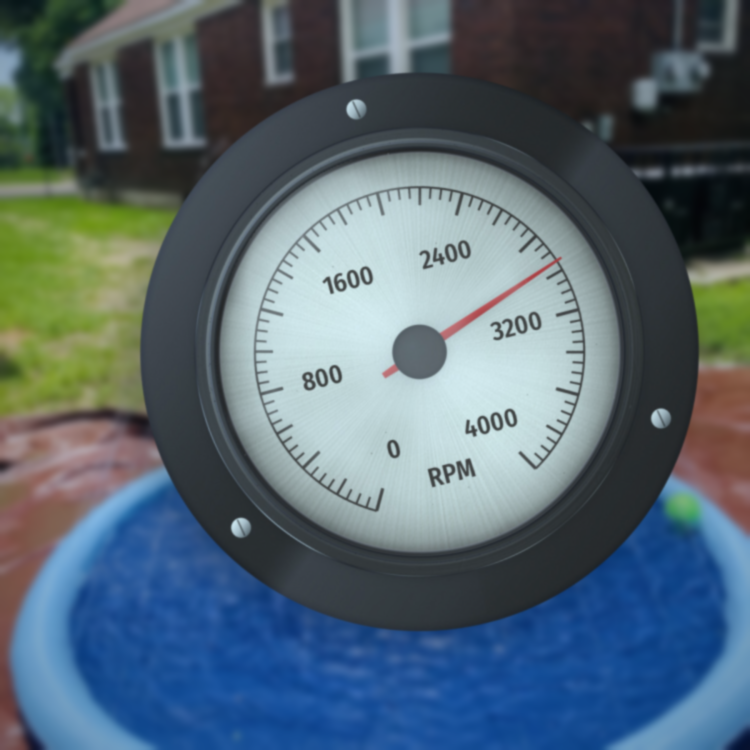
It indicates 2950 rpm
